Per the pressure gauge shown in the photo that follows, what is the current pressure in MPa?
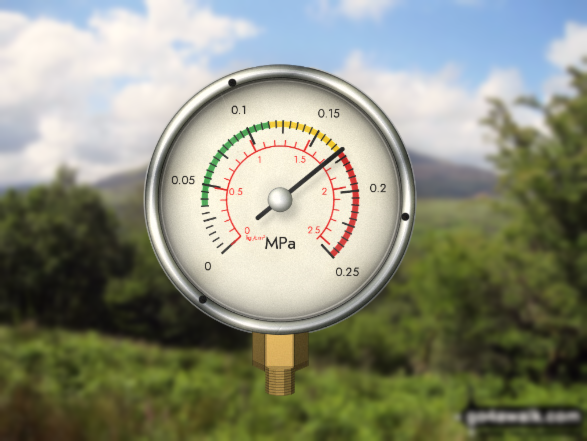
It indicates 0.17 MPa
